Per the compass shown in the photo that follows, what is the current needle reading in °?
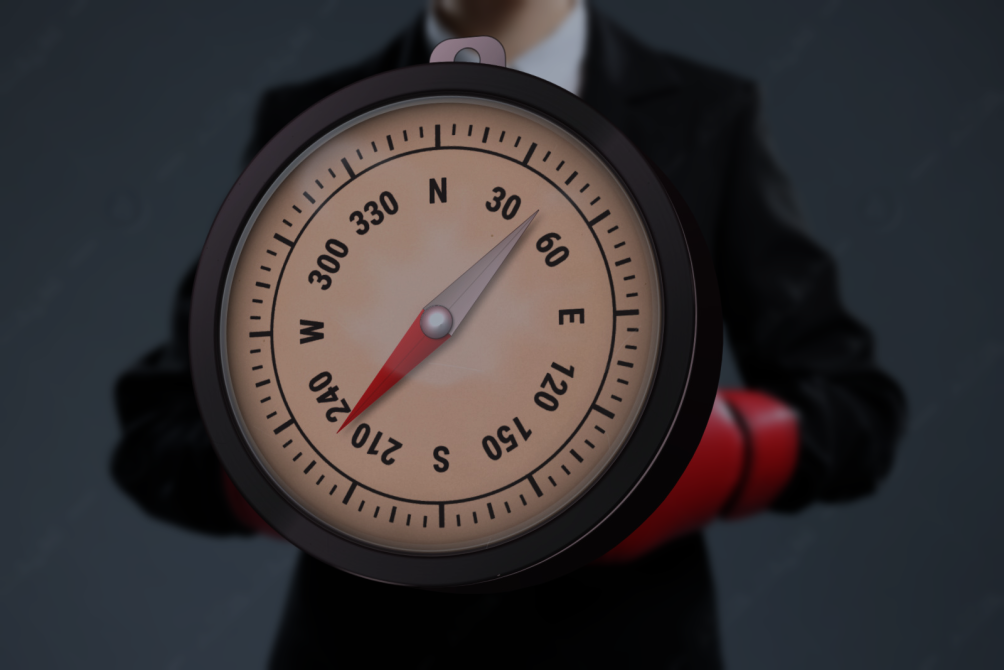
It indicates 225 °
